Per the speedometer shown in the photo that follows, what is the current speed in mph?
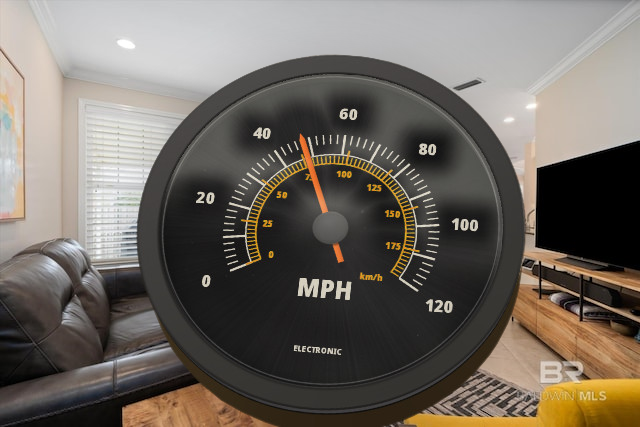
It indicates 48 mph
